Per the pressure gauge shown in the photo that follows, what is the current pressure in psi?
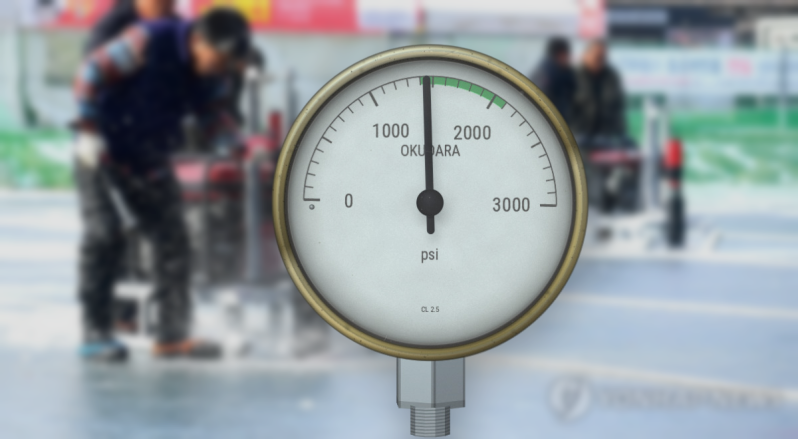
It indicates 1450 psi
